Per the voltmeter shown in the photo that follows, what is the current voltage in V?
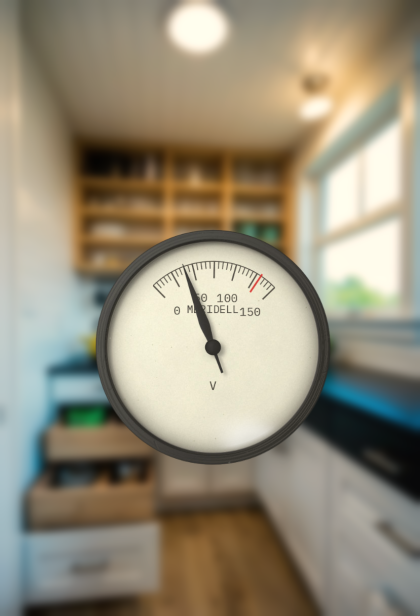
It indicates 40 V
